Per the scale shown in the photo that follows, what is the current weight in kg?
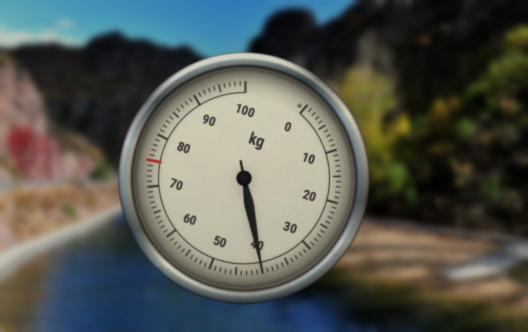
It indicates 40 kg
